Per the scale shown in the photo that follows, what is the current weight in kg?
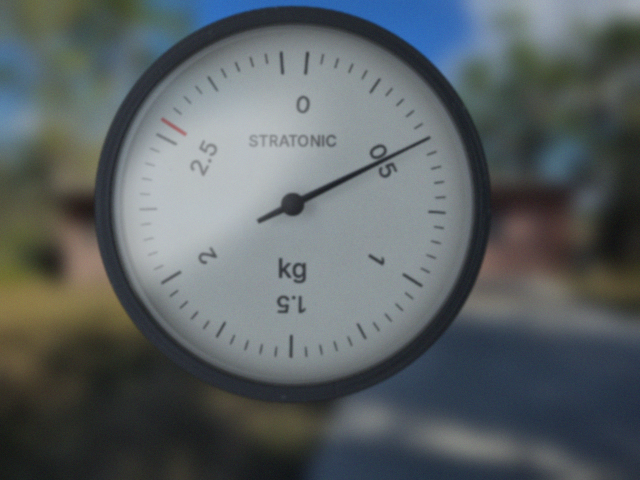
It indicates 0.5 kg
